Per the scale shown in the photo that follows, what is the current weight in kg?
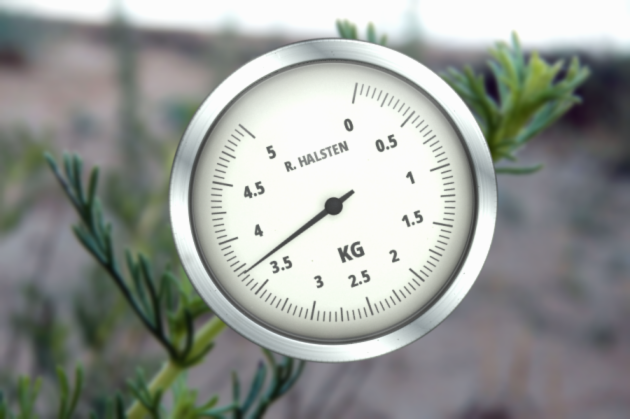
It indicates 3.7 kg
